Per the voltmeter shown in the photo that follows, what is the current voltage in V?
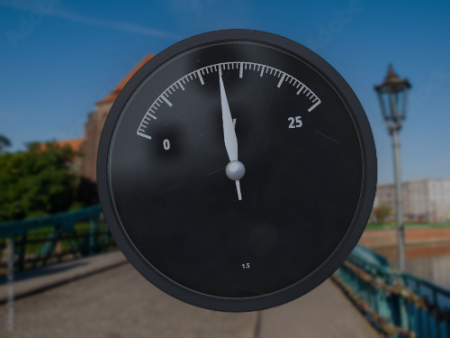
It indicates 12.5 V
